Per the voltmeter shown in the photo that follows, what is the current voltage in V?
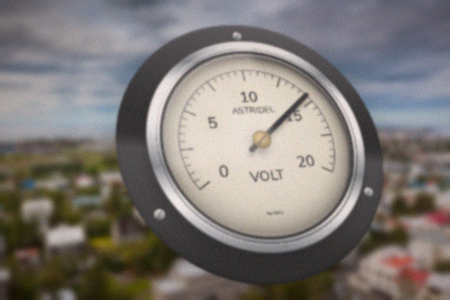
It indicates 14.5 V
